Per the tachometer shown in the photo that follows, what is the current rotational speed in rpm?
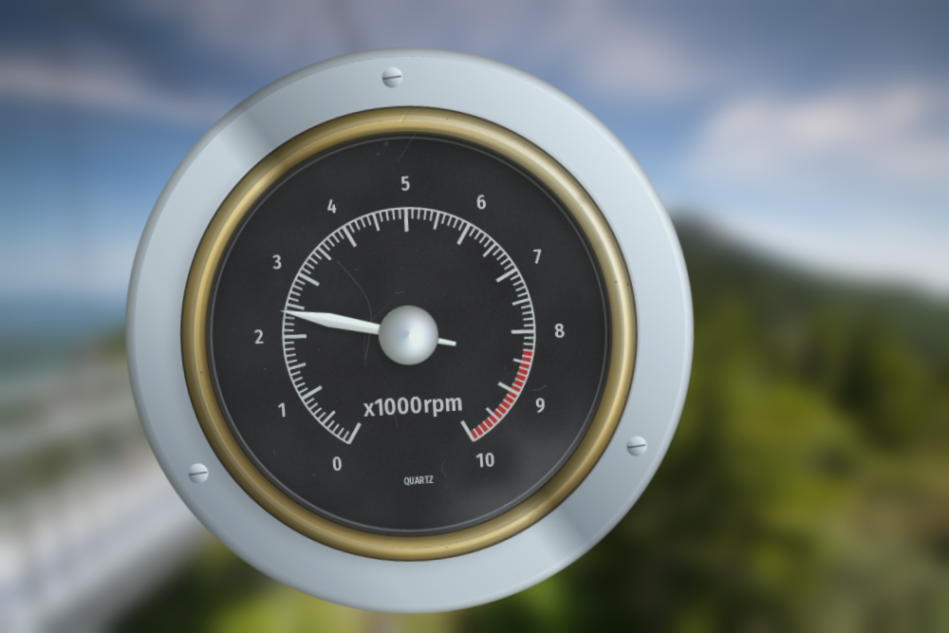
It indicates 2400 rpm
